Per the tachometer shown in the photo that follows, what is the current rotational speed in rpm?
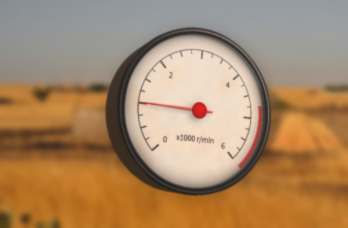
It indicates 1000 rpm
